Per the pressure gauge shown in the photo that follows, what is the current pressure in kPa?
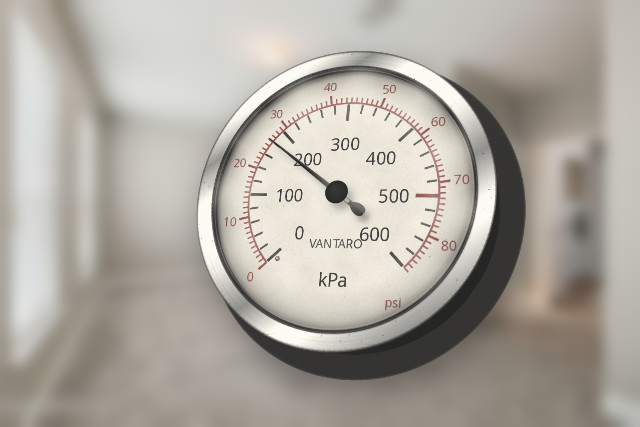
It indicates 180 kPa
